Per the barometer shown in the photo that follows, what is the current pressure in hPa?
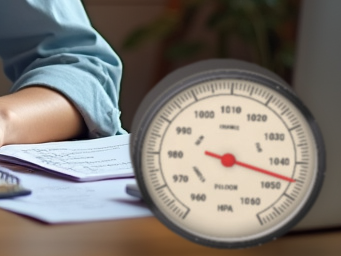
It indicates 1045 hPa
